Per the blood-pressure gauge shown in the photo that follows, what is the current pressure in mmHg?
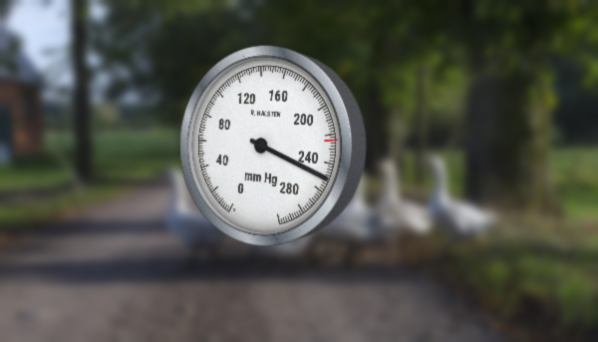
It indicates 250 mmHg
